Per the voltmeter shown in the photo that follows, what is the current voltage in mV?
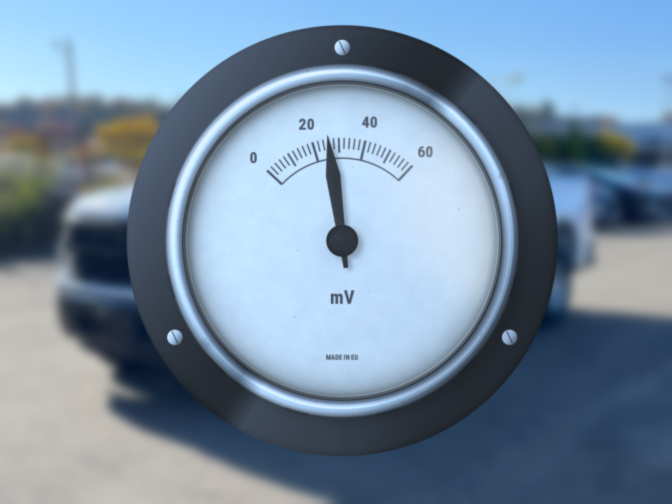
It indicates 26 mV
